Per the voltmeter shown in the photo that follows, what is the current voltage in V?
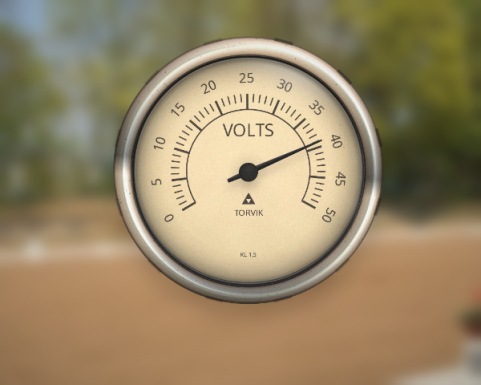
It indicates 39 V
